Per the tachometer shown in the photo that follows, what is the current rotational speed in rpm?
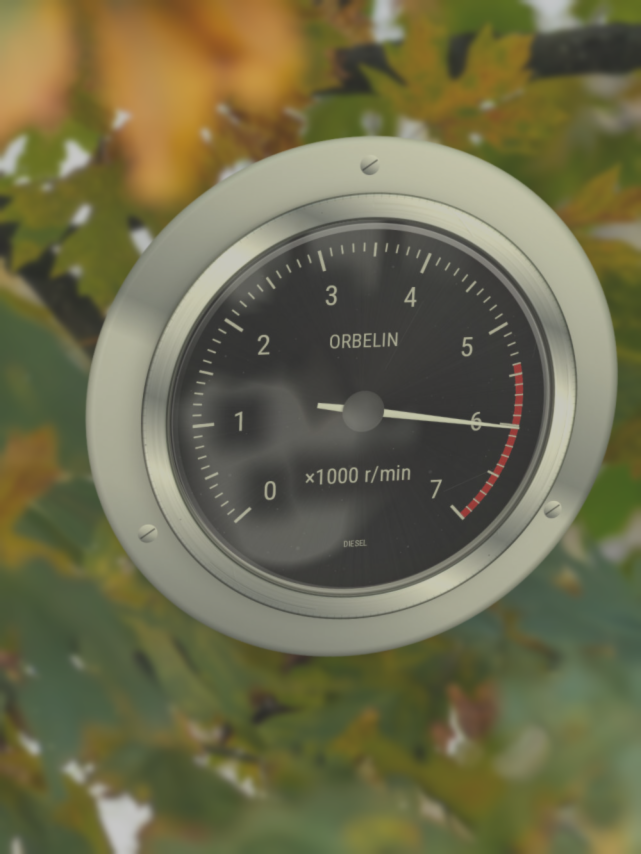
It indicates 6000 rpm
